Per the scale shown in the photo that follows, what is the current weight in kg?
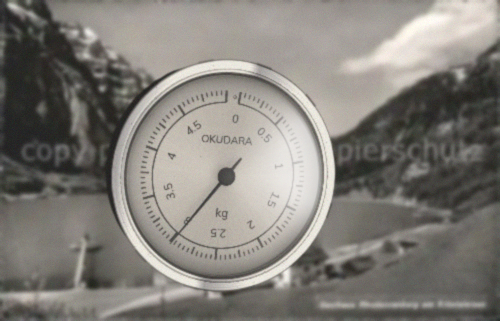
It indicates 3 kg
